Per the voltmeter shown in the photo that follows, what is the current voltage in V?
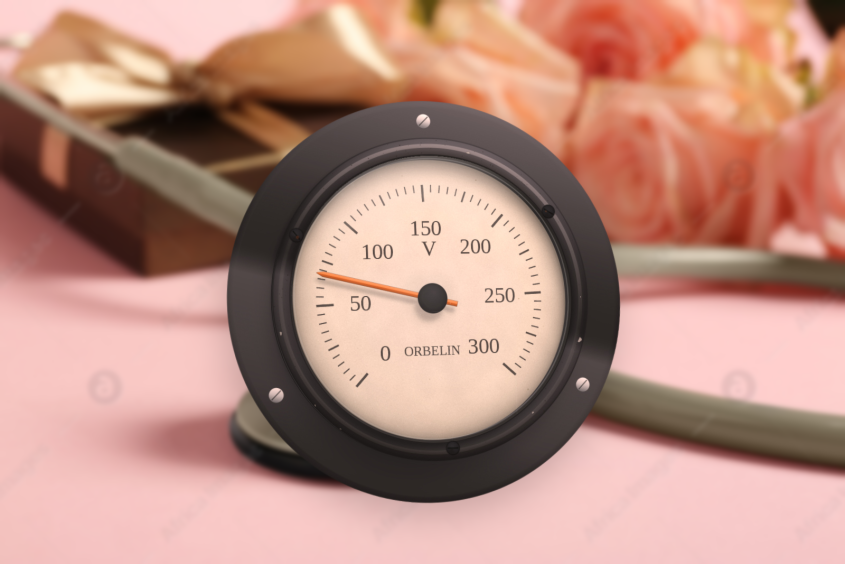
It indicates 67.5 V
